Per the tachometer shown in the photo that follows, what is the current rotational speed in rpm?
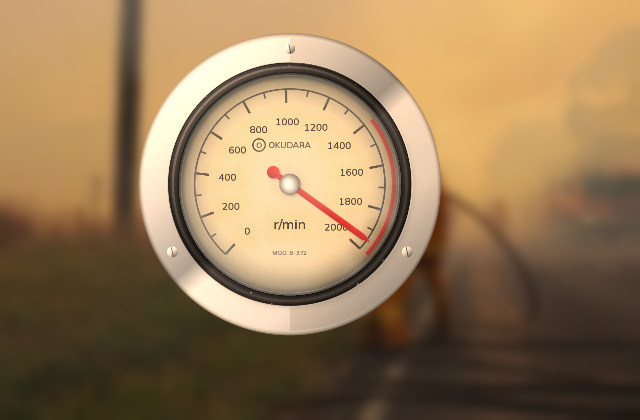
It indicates 1950 rpm
